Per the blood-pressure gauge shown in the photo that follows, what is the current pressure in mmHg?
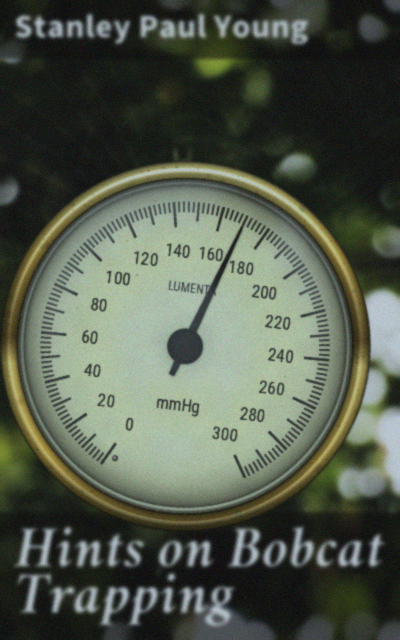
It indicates 170 mmHg
